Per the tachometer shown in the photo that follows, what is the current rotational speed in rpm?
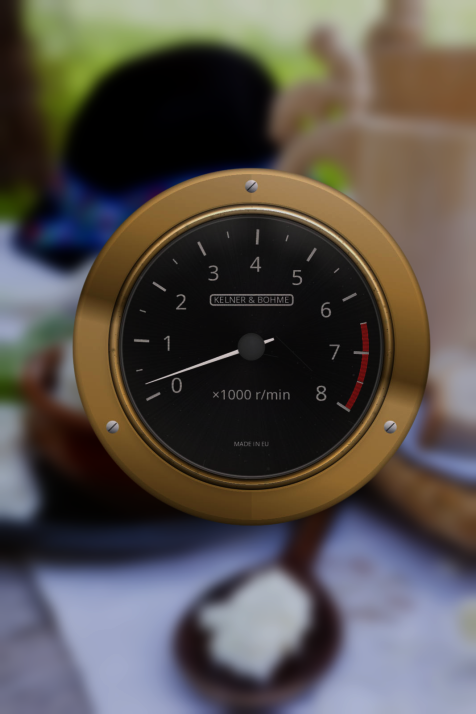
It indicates 250 rpm
